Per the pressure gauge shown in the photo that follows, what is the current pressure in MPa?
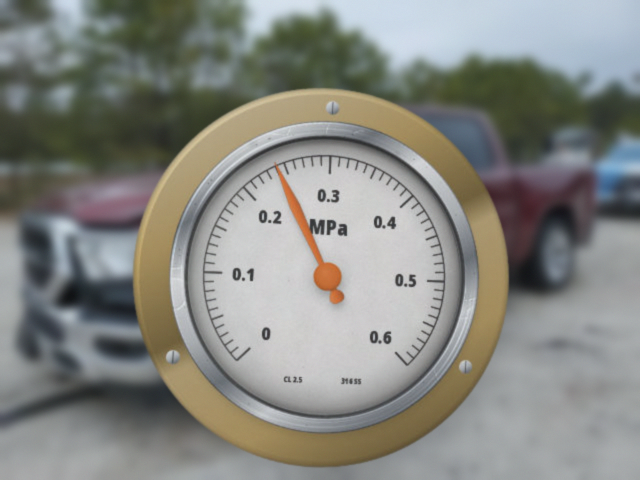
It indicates 0.24 MPa
